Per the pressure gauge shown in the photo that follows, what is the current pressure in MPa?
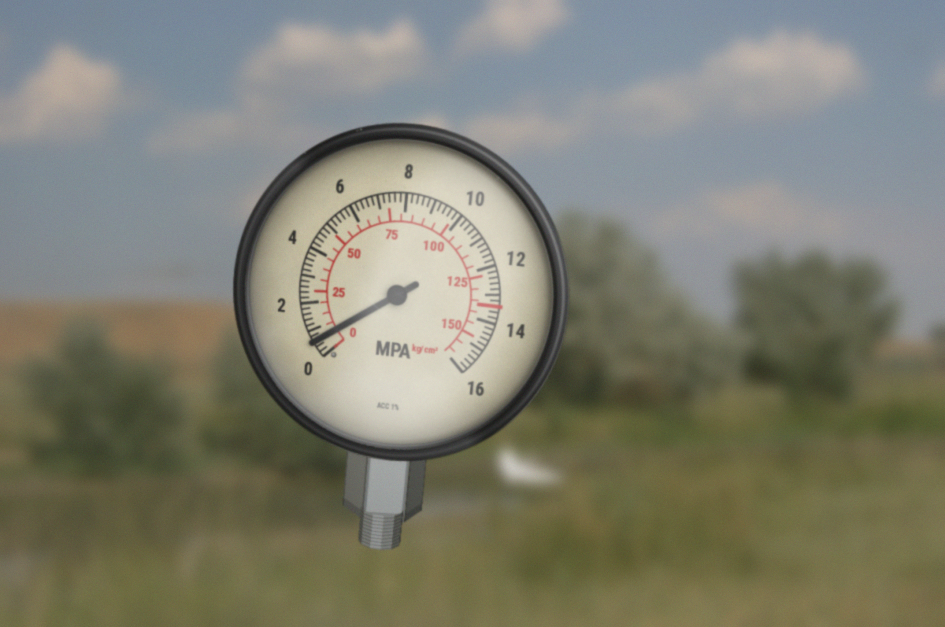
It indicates 0.6 MPa
